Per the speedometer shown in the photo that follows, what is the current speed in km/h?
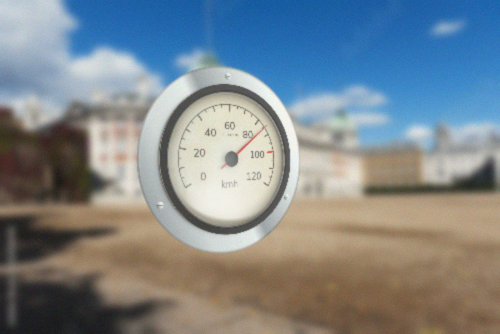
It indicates 85 km/h
